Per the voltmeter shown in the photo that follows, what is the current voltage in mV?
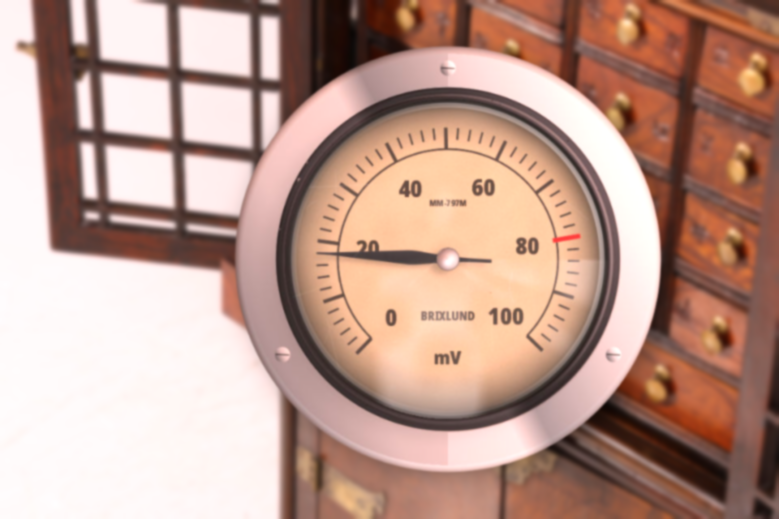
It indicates 18 mV
